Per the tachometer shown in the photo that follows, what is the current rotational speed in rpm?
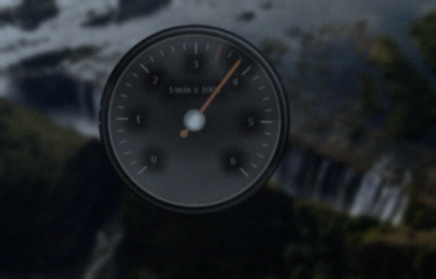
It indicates 3800 rpm
